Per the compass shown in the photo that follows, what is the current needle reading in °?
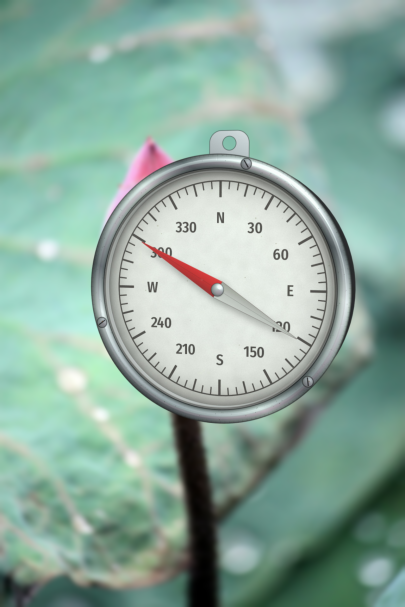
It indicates 300 °
